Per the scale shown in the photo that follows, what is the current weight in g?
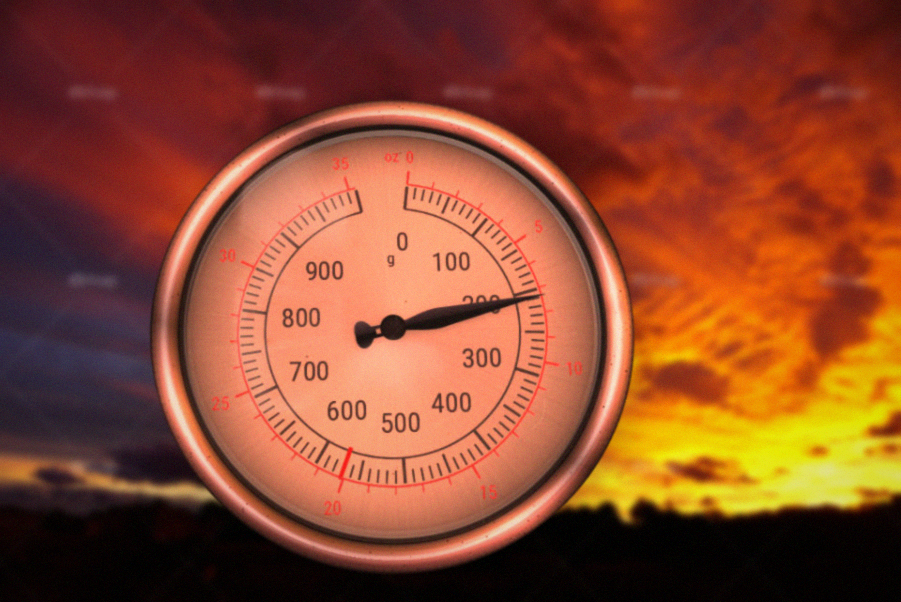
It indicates 210 g
